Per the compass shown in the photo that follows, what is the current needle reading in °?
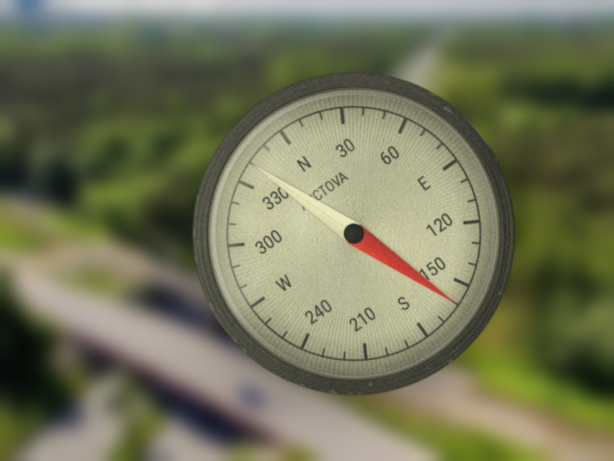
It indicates 160 °
